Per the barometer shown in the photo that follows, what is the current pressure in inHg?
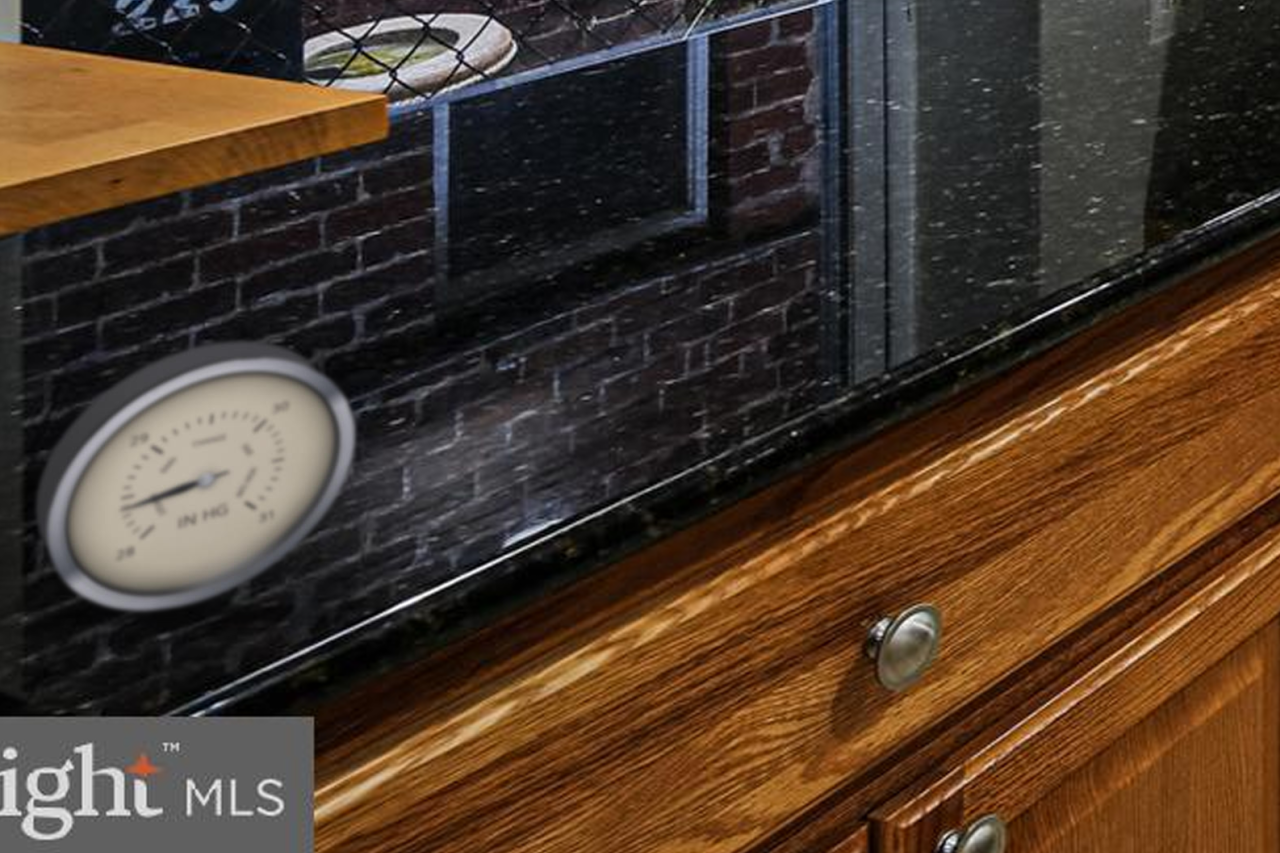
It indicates 28.4 inHg
